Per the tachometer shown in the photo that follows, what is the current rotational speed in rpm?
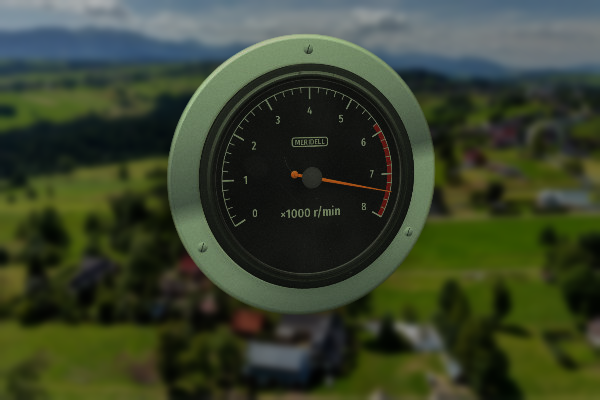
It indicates 7400 rpm
